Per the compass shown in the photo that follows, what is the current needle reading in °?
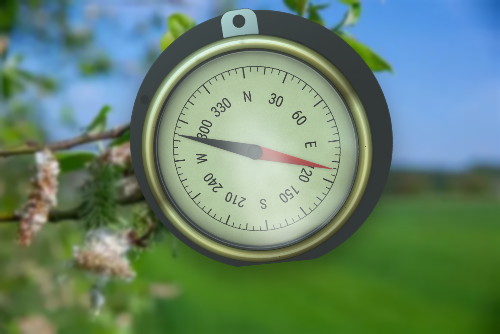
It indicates 110 °
